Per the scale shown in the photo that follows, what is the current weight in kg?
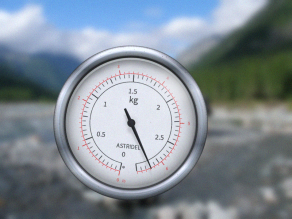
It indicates 2.85 kg
